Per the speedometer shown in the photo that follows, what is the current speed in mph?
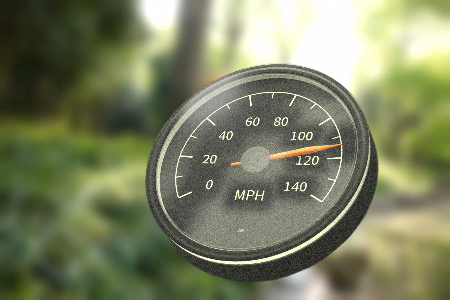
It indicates 115 mph
